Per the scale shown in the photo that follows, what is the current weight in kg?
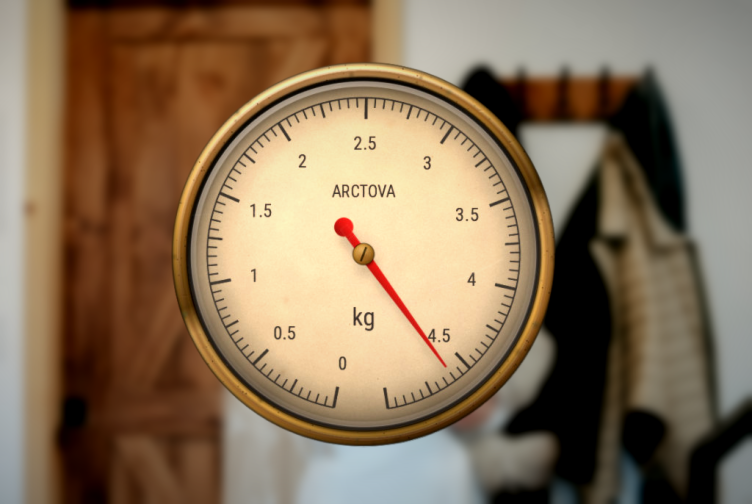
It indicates 4.6 kg
